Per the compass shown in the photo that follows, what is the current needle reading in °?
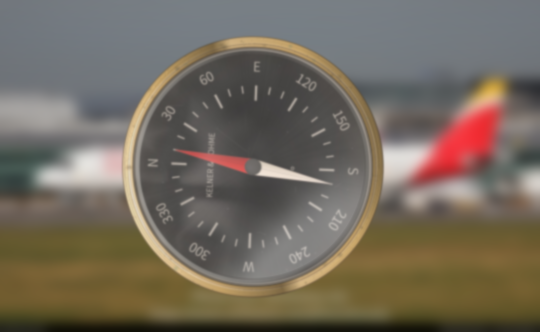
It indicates 10 °
